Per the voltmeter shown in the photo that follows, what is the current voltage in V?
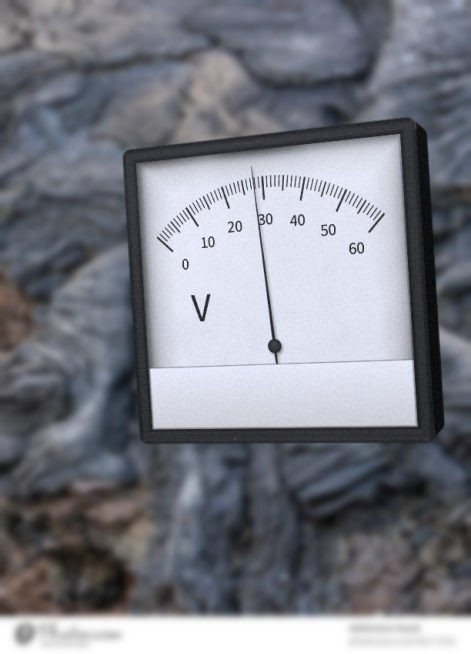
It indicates 28 V
